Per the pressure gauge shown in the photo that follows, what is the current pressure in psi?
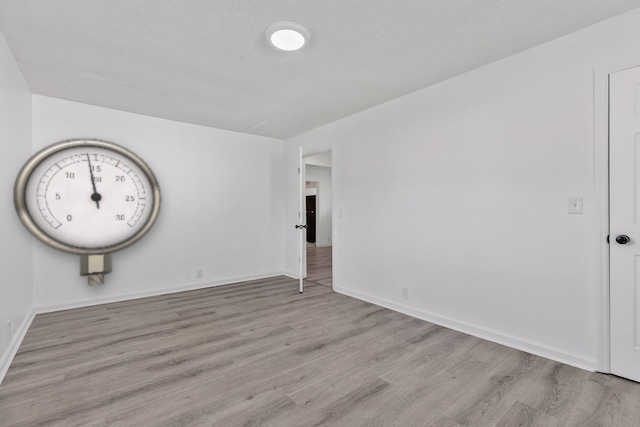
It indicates 14 psi
